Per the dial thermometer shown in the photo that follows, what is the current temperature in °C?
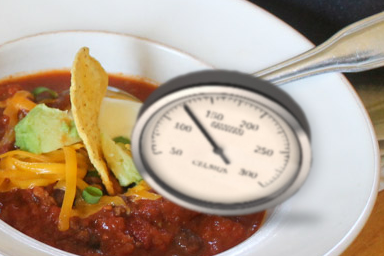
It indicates 125 °C
